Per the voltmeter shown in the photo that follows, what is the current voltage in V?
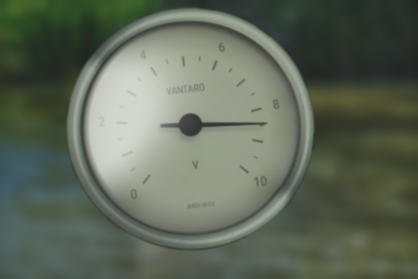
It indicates 8.5 V
